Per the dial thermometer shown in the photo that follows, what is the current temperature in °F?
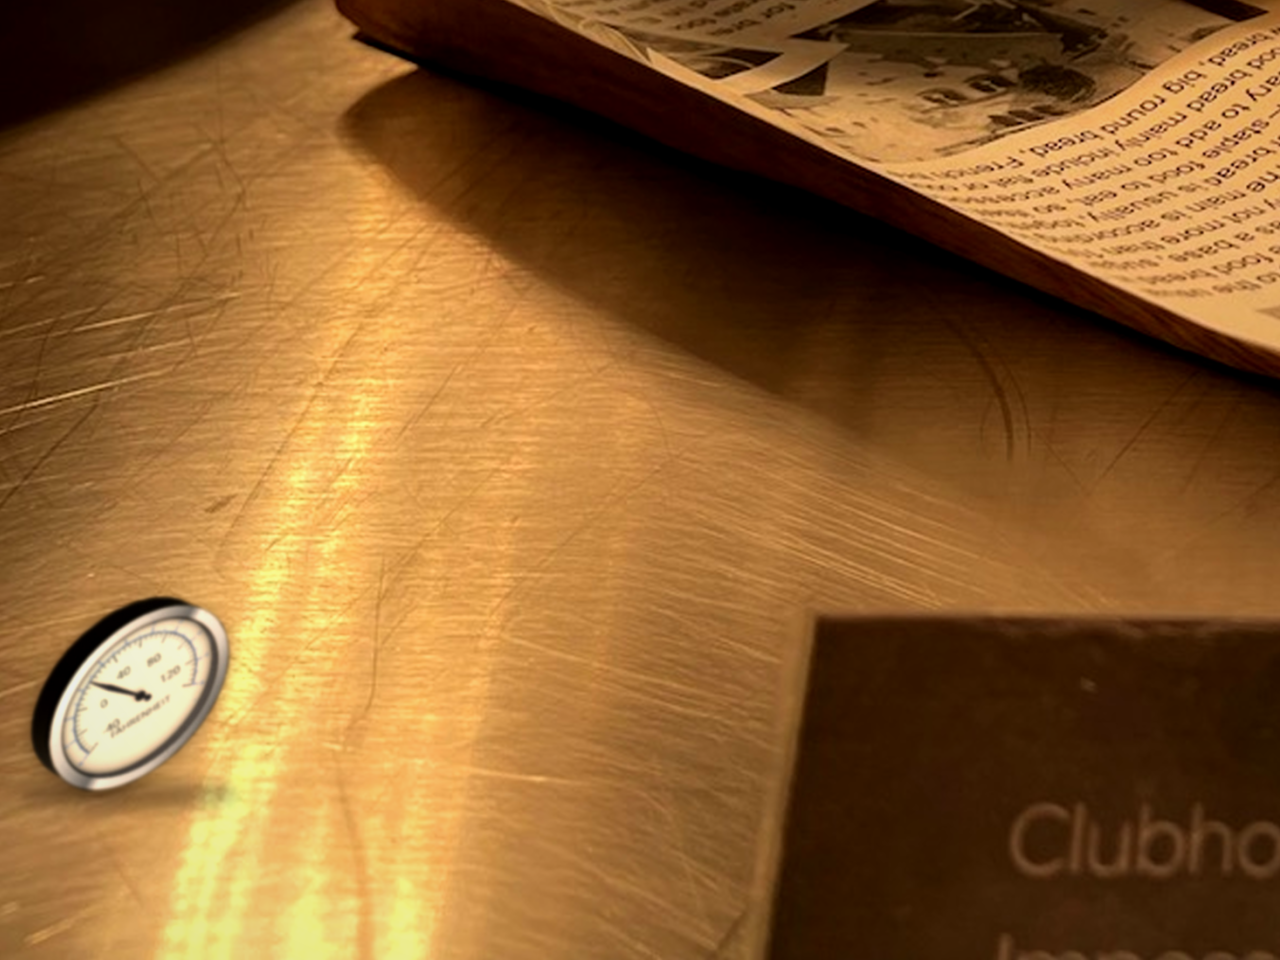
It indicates 20 °F
